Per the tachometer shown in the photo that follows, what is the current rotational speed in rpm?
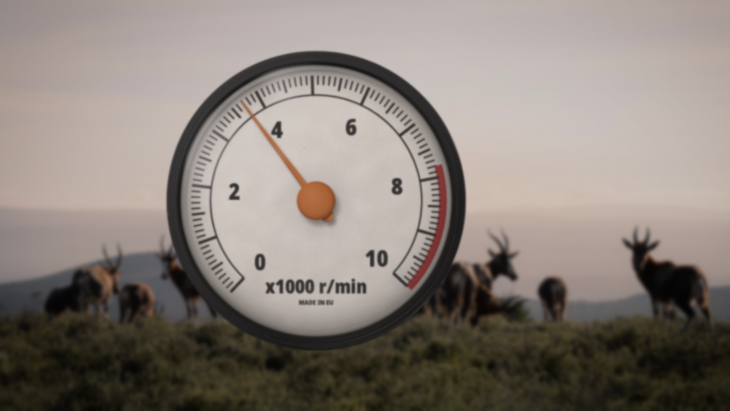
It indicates 3700 rpm
